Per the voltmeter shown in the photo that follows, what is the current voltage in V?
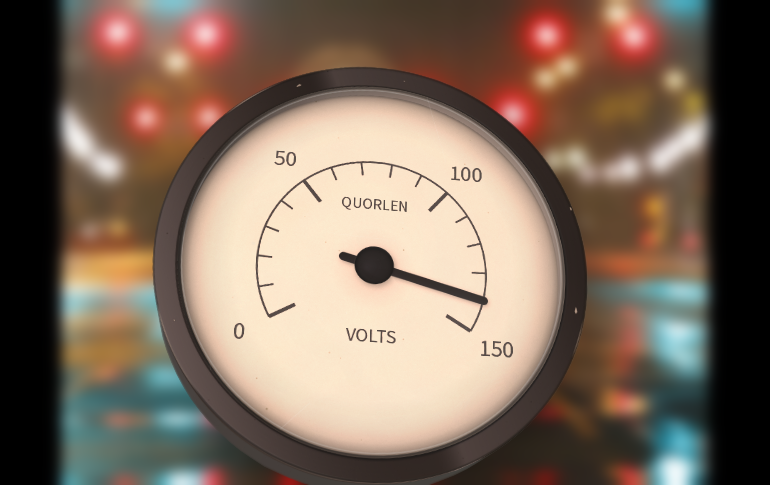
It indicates 140 V
